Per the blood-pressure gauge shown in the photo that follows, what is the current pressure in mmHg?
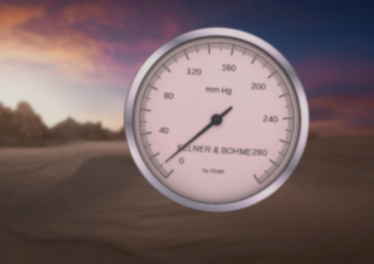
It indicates 10 mmHg
